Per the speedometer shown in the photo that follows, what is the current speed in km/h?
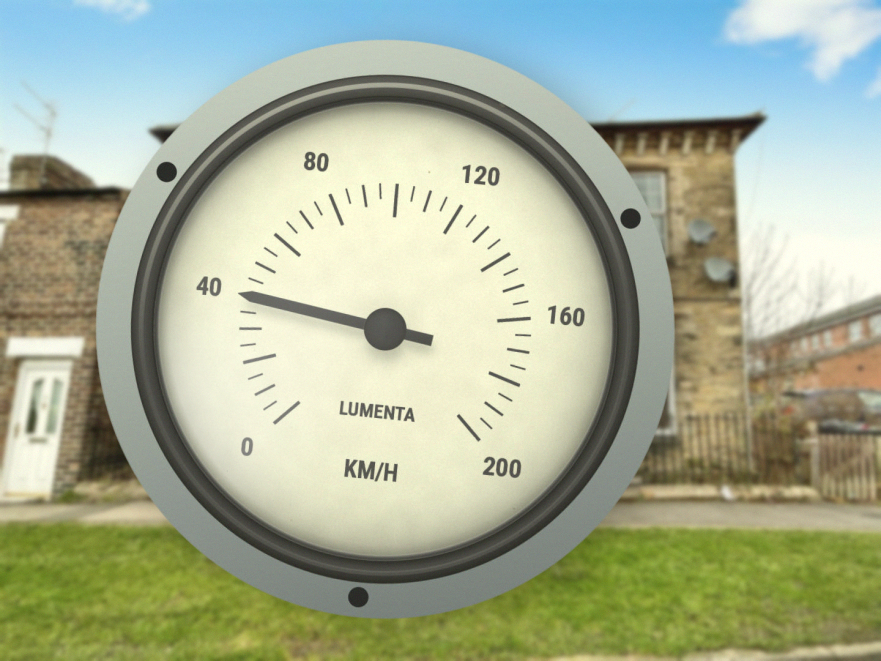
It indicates 40 km/h
